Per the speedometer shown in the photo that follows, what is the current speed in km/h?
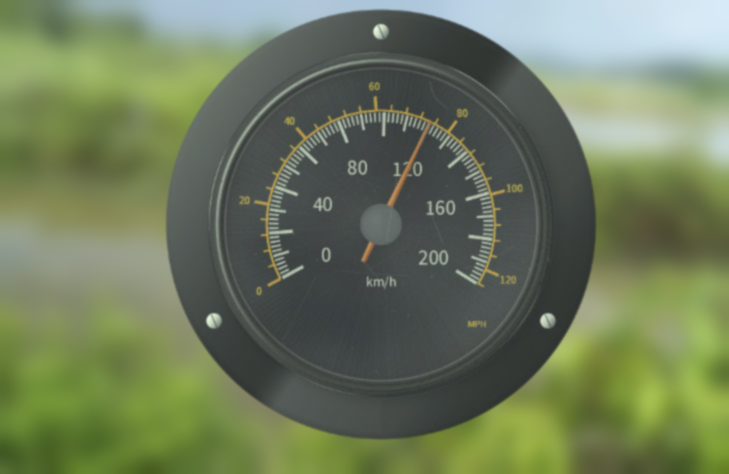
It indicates 120 km/h
